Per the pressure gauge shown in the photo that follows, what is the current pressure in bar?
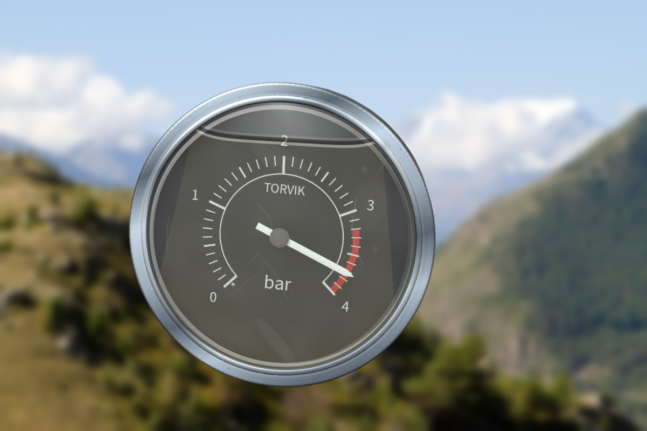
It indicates 3.7 bar
